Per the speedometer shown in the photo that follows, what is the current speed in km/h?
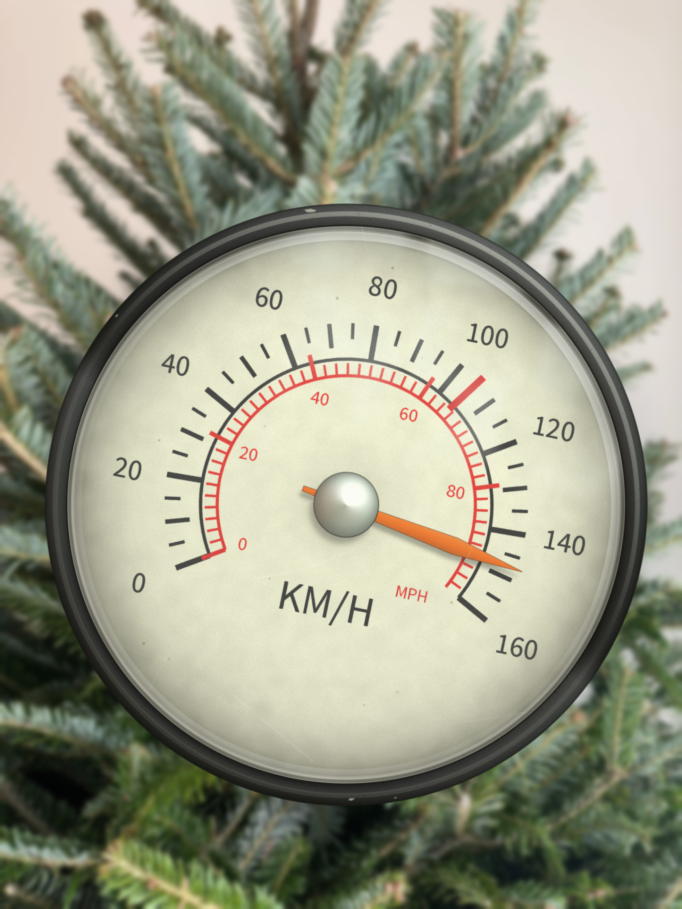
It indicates 147.5 km/h
